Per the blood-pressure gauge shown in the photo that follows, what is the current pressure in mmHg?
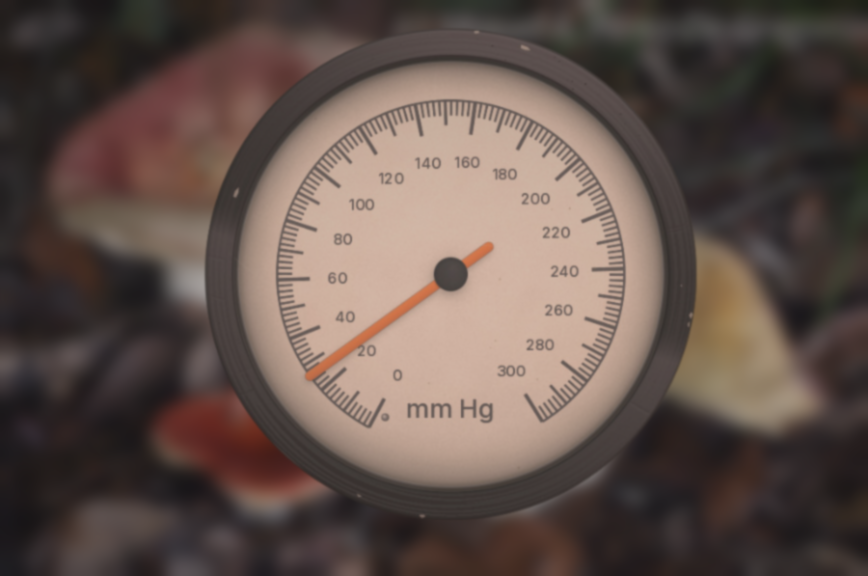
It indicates 26 mmHg
